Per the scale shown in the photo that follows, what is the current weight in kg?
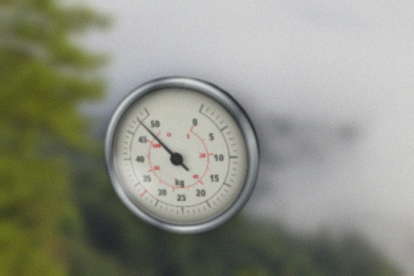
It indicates 48 kg
